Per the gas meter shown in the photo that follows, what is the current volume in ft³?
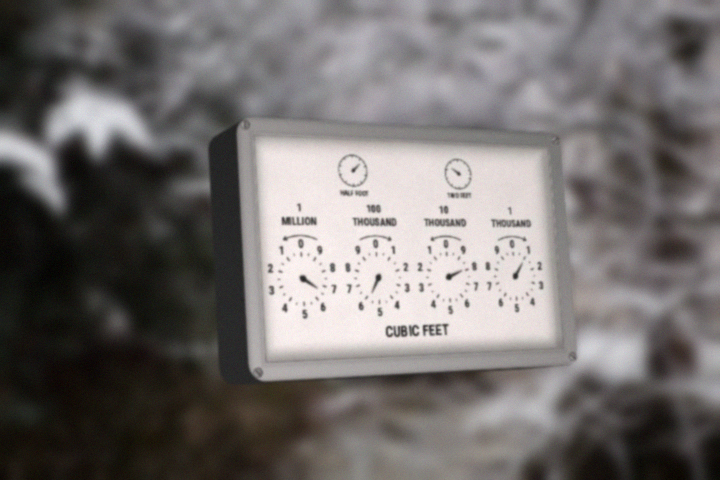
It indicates 658100 ft³
